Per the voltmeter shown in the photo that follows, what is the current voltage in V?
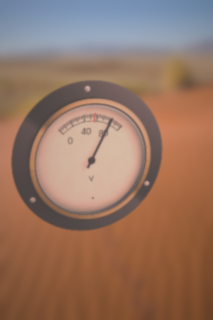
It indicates 80 V
